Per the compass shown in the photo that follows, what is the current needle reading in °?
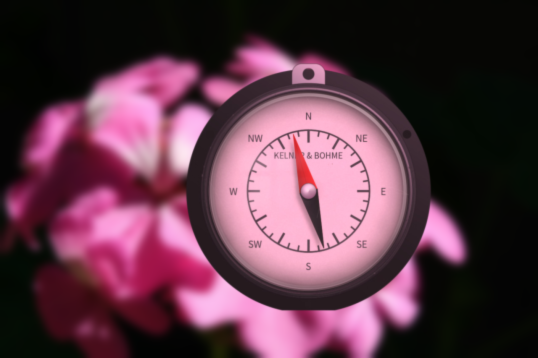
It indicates 345 °
